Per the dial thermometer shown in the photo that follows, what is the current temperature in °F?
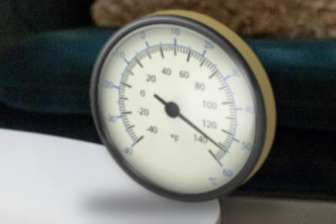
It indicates 130 °F
